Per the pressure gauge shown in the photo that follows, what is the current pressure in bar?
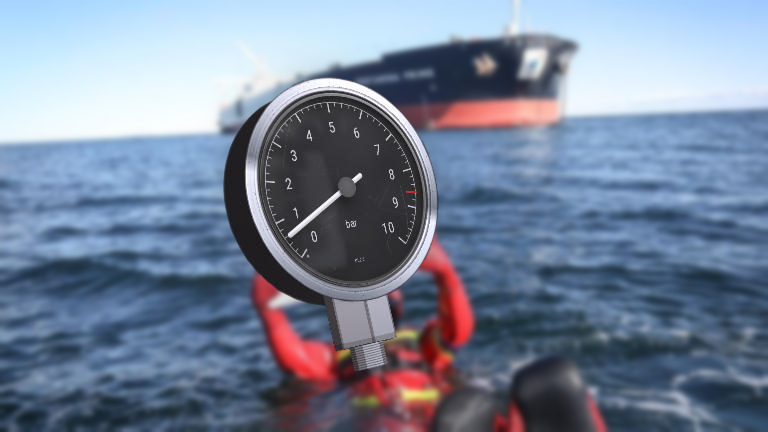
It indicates 0.6 bar
